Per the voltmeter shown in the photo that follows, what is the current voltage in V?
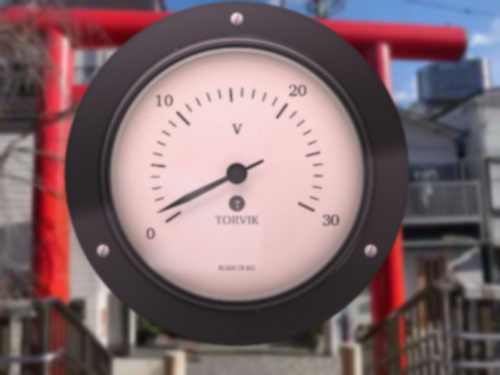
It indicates 1 V
